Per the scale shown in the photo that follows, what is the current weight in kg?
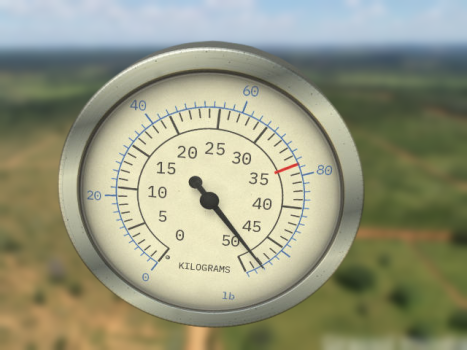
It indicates 48 kg
